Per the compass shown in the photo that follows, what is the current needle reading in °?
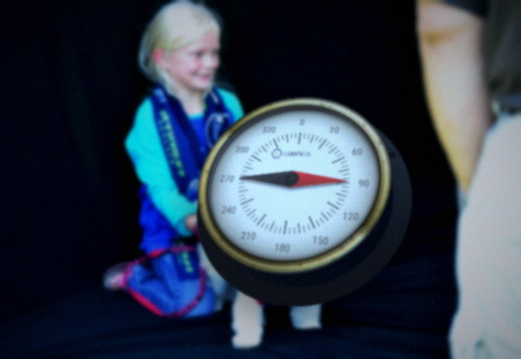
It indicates 90 °
